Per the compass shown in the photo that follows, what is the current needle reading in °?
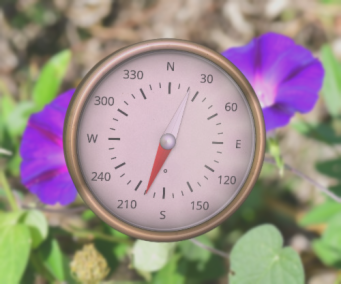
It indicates 200 °
